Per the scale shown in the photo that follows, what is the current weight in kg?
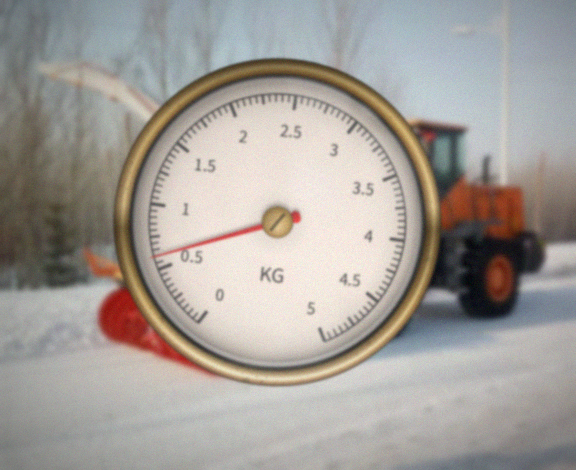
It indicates 0.6 kg
